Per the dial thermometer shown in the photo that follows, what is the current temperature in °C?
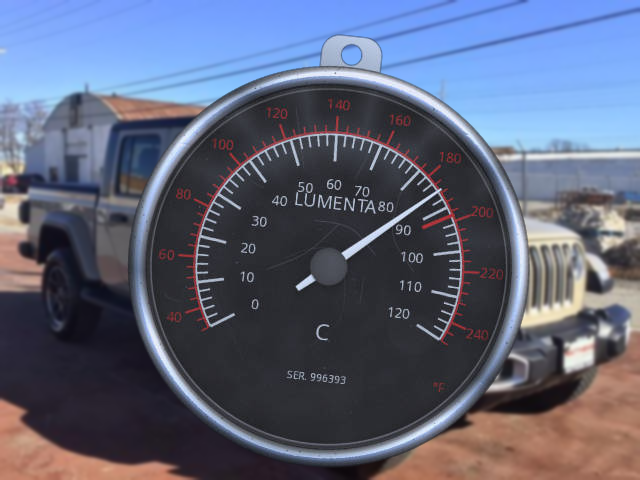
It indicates 86 °C
